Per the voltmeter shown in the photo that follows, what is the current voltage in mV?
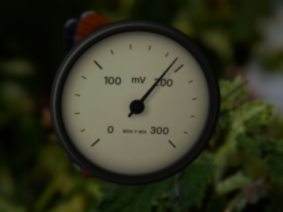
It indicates 190 mV
